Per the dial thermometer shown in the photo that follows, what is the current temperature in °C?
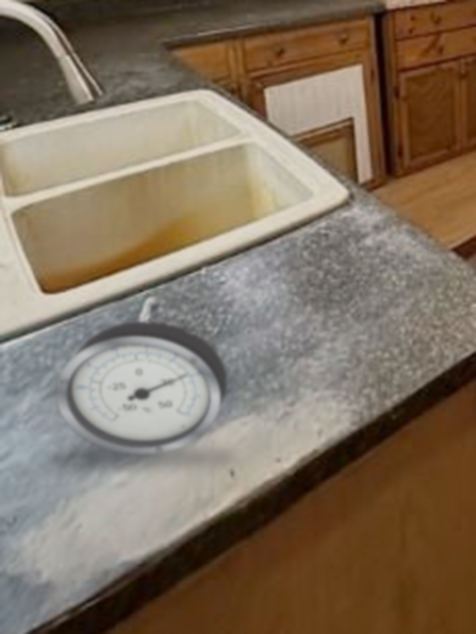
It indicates 25 °C
